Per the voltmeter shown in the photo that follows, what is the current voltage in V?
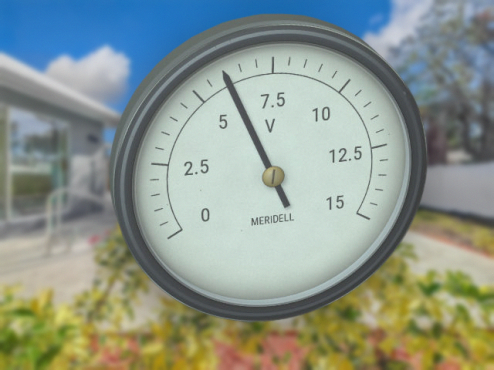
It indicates 6 V
